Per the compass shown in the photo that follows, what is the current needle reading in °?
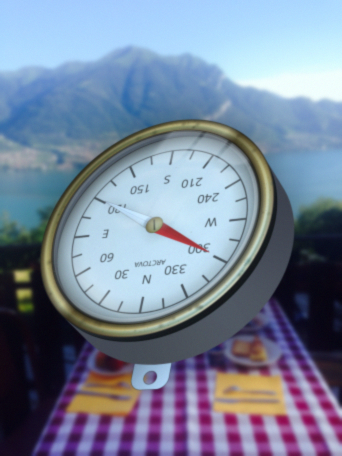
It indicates 300 °
